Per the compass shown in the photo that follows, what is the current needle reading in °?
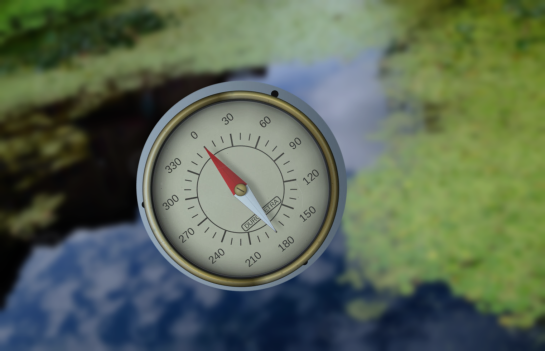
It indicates 0 °
